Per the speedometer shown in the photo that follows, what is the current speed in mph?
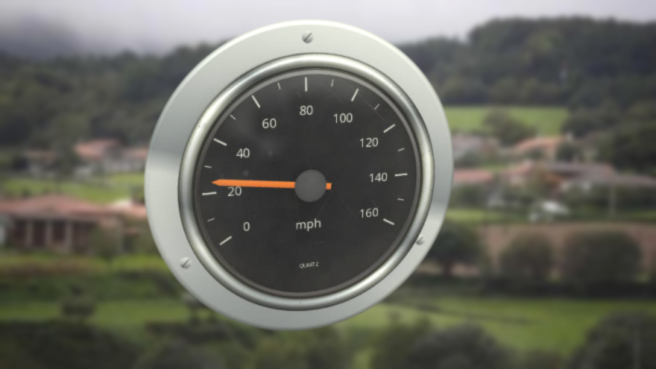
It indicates 25 mph
